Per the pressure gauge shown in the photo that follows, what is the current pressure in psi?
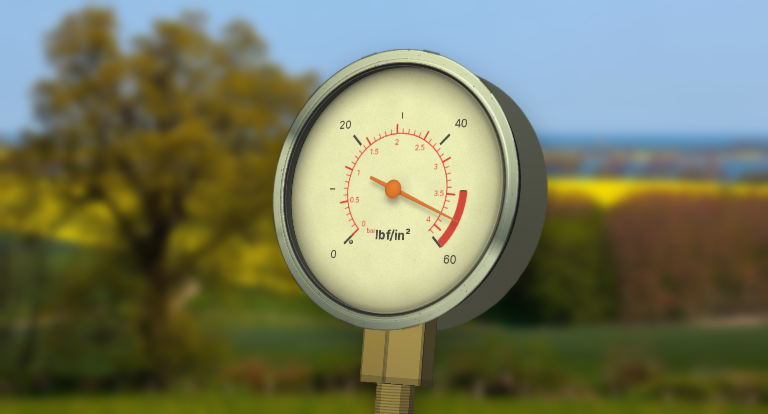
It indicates 55 psi
